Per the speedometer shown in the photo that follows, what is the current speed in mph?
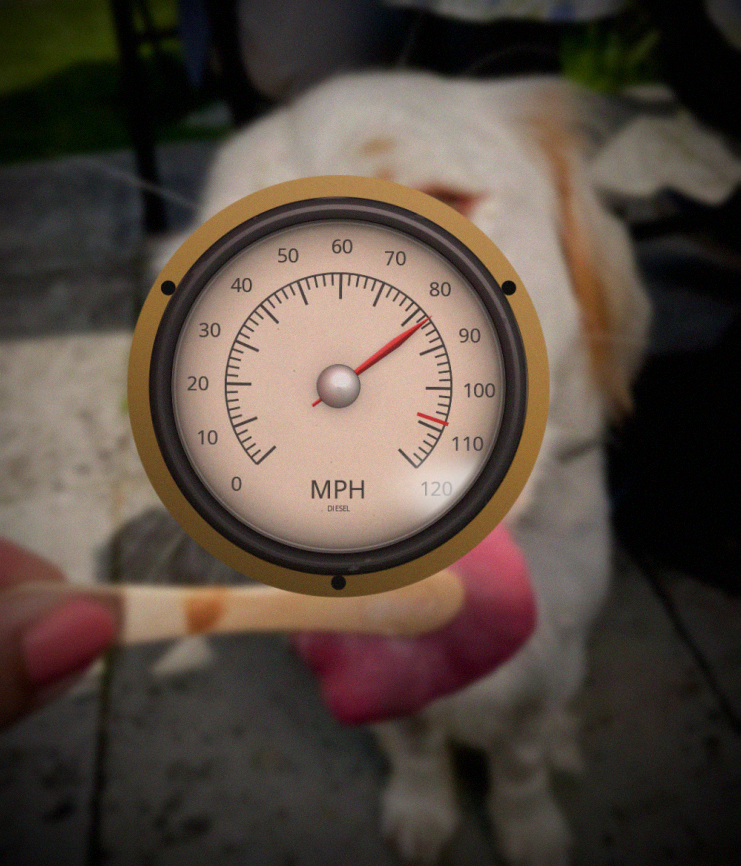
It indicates 83 mph
